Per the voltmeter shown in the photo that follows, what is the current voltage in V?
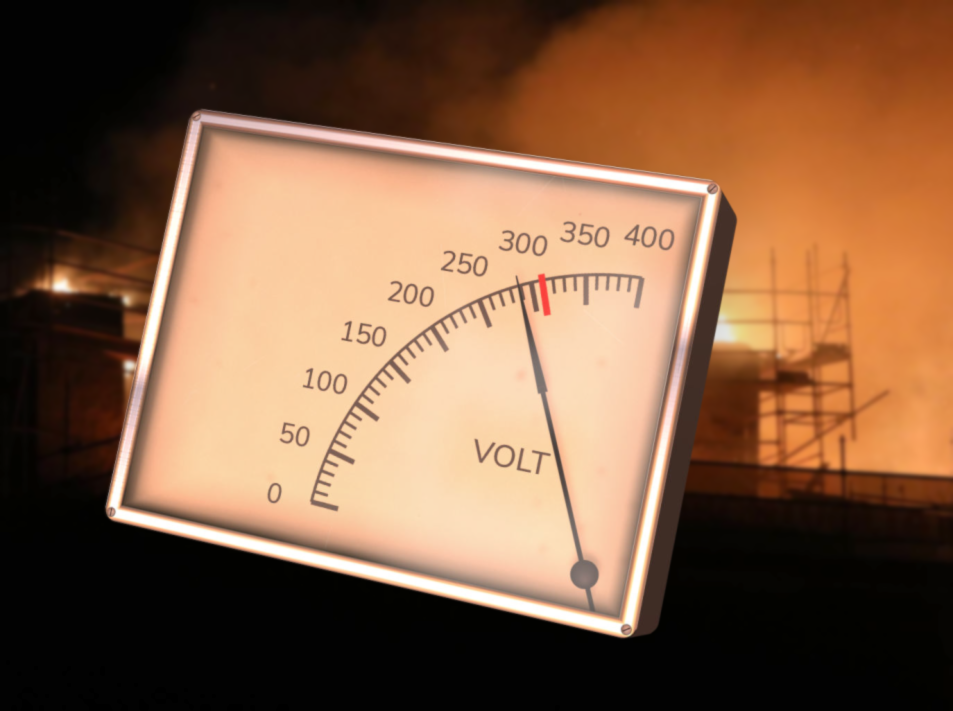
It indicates 290 V
